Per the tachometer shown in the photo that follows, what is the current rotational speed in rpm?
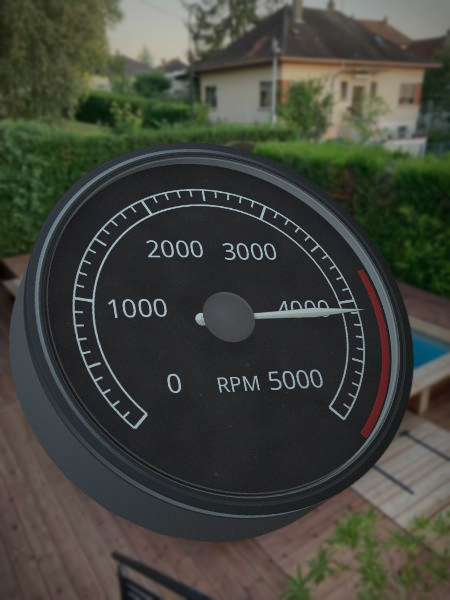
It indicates 4100 rpm
